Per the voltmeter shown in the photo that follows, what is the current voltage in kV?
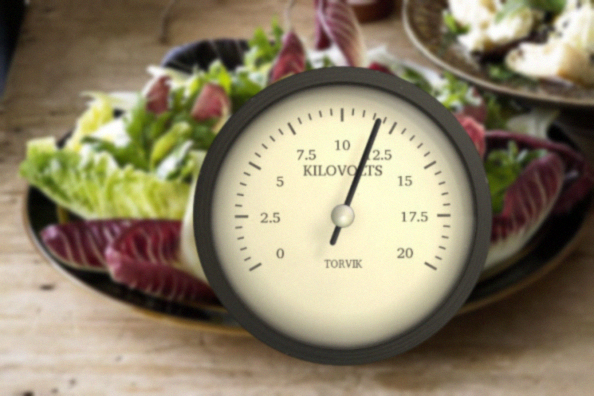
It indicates 11.75 kV
